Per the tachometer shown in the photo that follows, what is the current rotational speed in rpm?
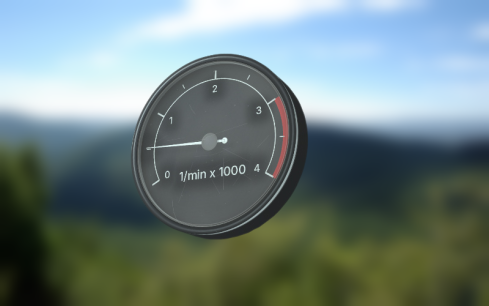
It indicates 500 rpm
